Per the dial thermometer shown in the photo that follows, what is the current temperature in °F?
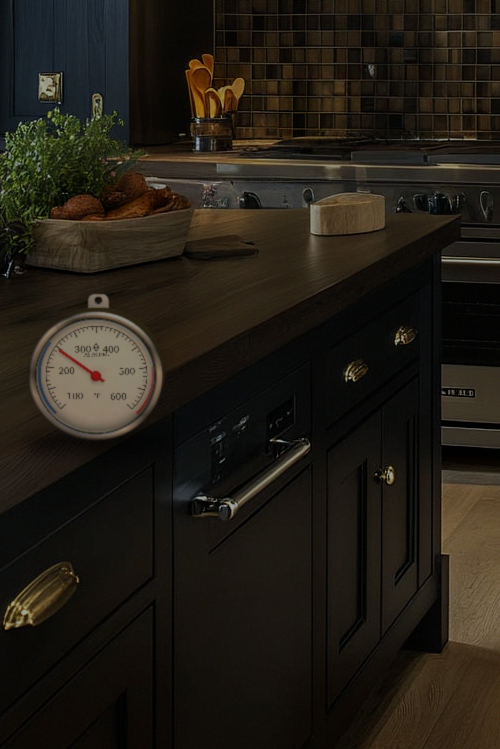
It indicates 250 °F
